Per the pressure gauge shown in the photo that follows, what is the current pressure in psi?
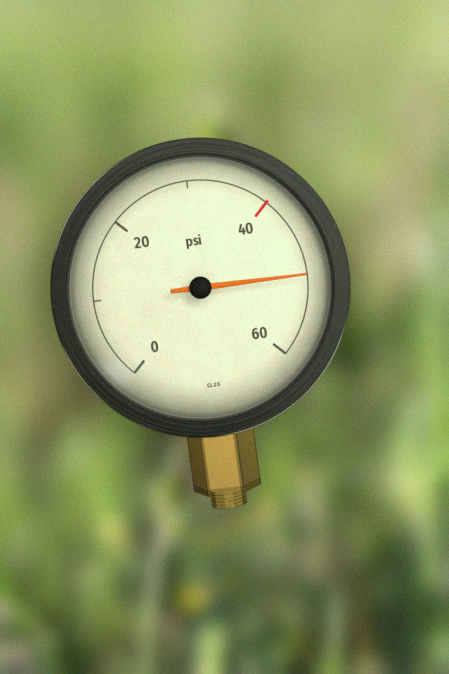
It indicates 50 psi
